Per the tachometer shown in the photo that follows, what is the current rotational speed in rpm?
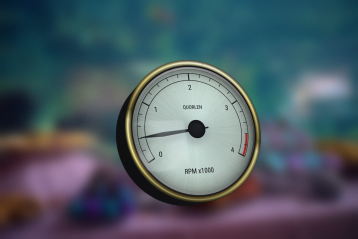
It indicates 400 rpm
